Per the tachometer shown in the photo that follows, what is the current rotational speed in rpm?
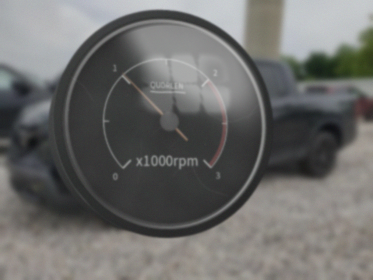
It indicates 1000 rpm
